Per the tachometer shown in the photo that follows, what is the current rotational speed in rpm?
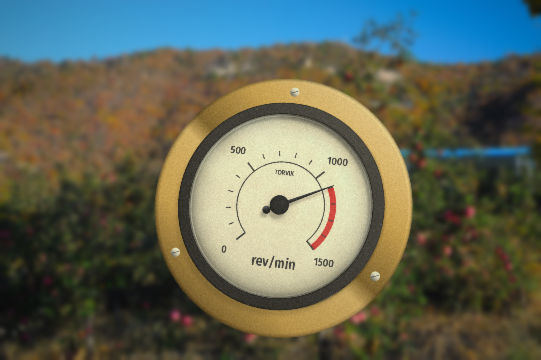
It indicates 1100 rpm
